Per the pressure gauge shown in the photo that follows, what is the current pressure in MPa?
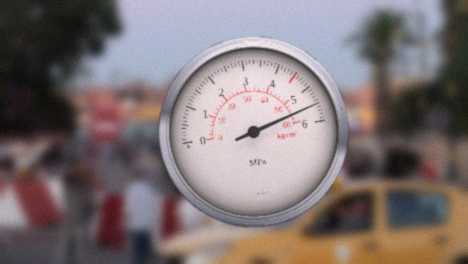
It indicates 5.5 MPa
